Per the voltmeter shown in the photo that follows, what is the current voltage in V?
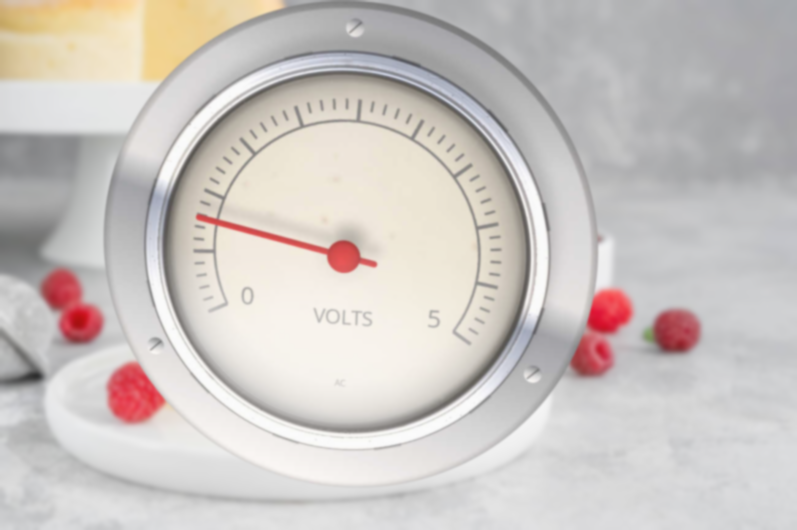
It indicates 0.8 V
